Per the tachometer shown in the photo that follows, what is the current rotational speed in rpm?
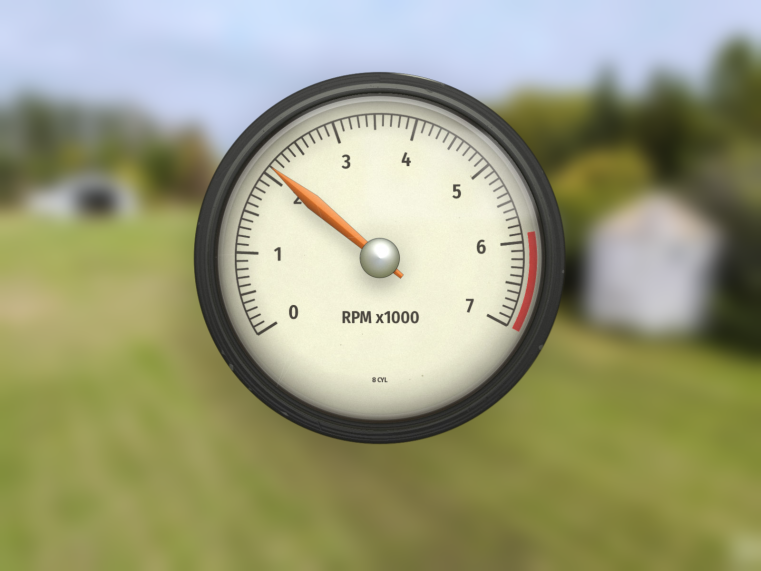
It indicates 2100 rpm
